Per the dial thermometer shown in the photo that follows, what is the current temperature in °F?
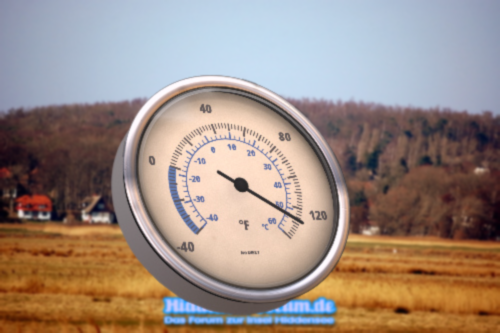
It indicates 130 °F
